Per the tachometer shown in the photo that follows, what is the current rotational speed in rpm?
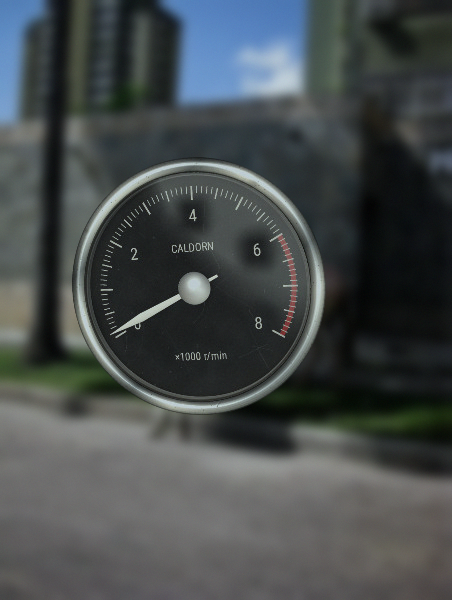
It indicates 100 rpm
